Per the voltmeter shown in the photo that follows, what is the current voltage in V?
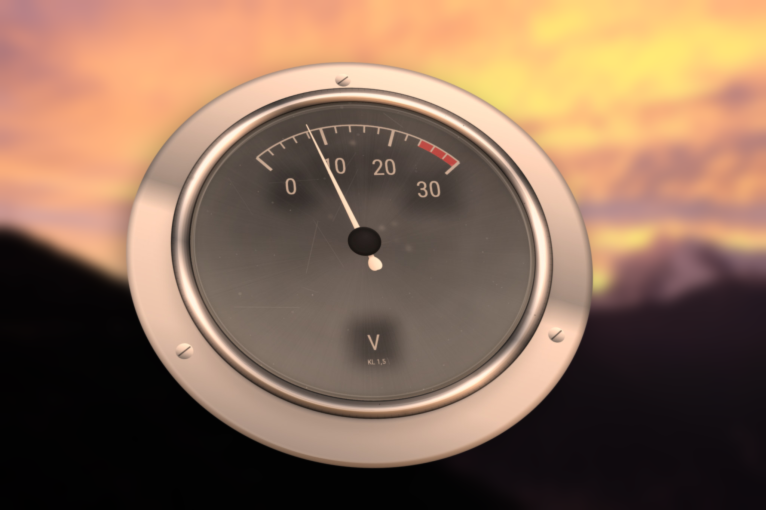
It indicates 8 V
